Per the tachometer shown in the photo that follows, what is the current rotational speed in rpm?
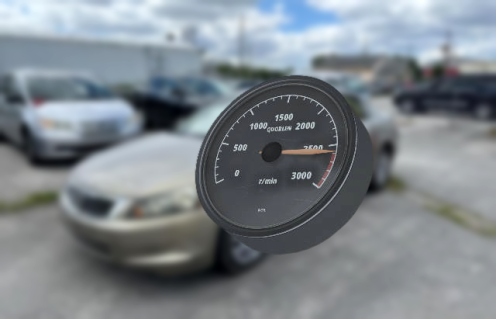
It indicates 2600 rpm
